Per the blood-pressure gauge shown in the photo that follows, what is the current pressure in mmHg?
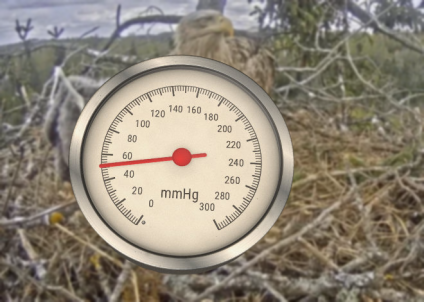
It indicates 50 mmHg
